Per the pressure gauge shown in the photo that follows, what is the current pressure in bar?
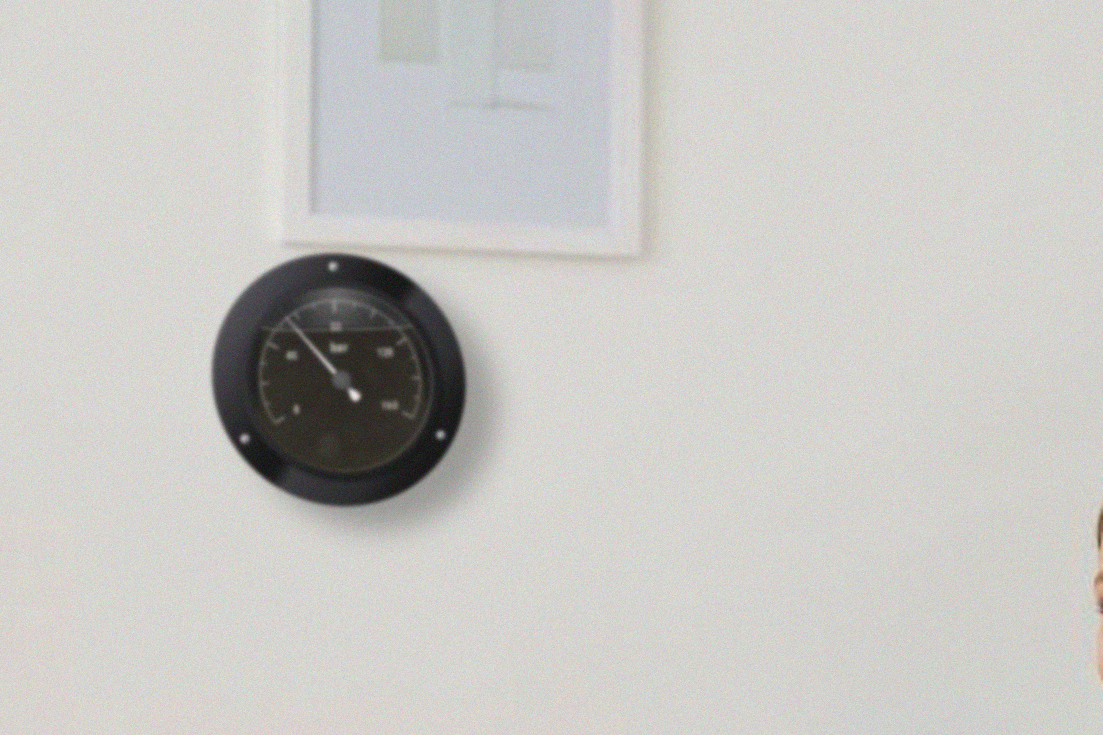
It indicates 55 bar
